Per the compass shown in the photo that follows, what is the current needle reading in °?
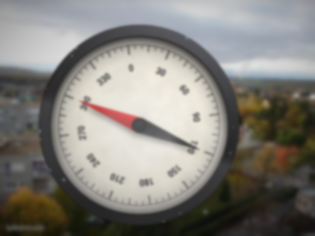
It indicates 300 °
